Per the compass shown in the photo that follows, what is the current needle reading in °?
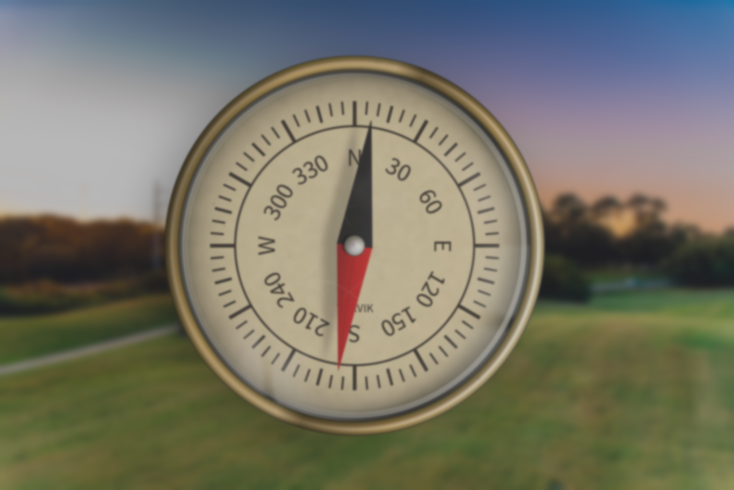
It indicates 187.5 °
